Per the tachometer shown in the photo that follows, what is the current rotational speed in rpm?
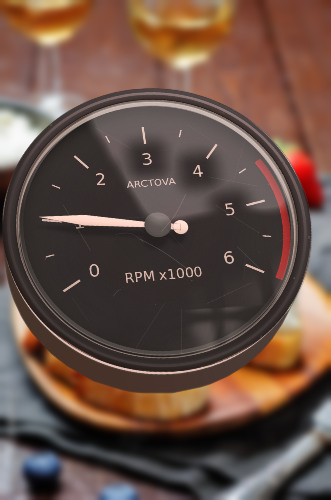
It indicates 1000 rpm
